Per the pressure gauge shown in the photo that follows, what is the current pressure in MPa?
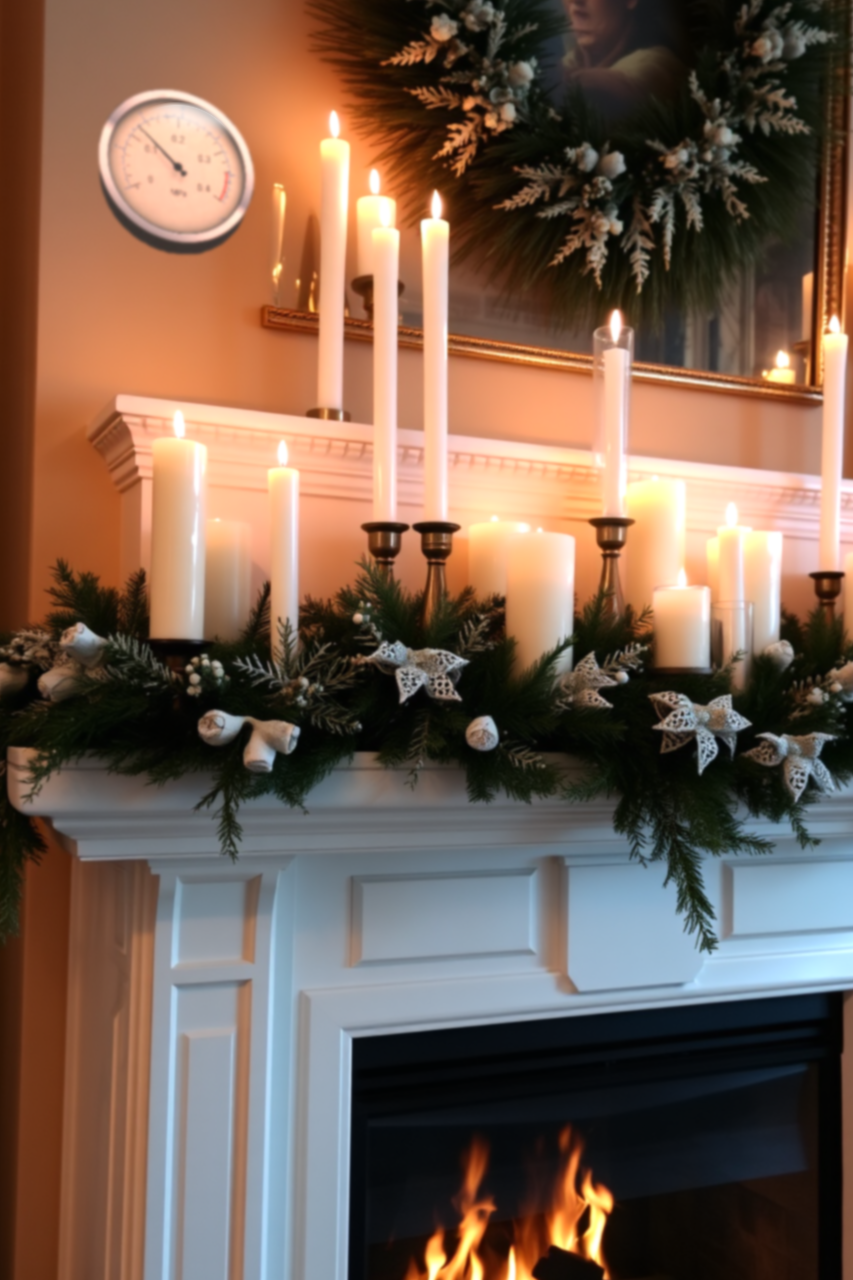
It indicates 0.12 MPa
